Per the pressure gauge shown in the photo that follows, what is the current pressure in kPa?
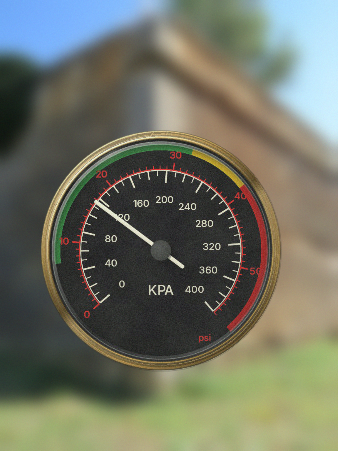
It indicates 115 kPa
